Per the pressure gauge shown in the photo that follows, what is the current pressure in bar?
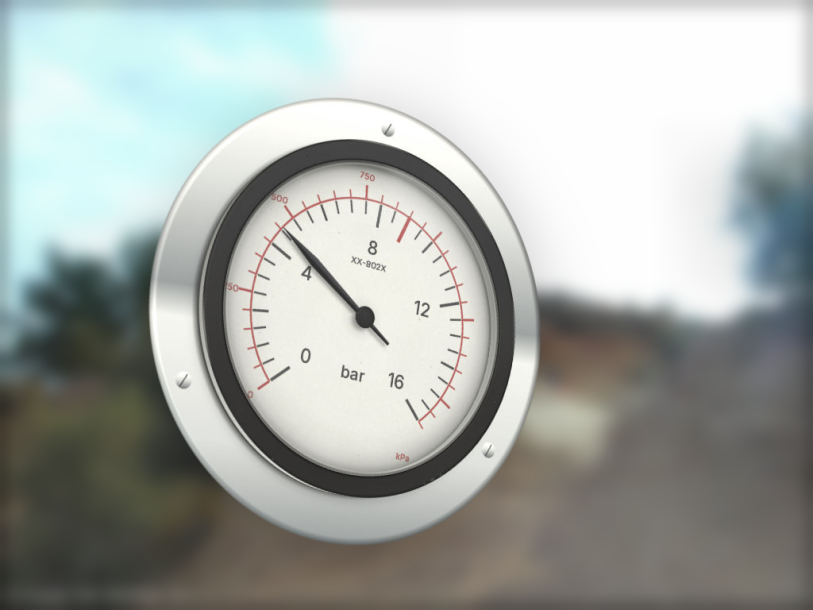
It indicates 4.5 bar
